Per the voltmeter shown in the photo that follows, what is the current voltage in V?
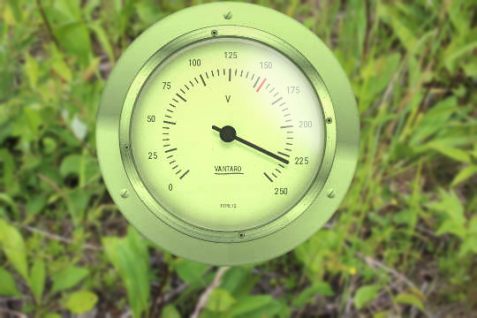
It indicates 230 V
